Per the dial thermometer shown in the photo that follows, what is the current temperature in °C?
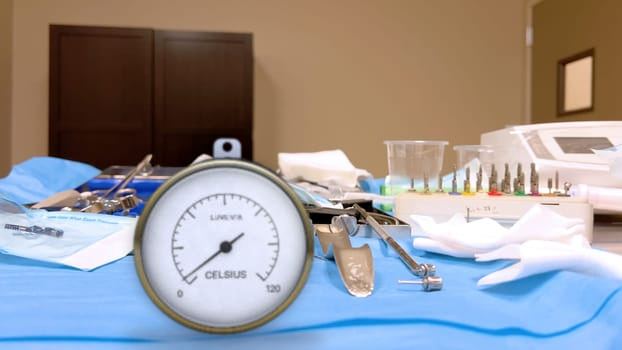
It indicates 4 °C
